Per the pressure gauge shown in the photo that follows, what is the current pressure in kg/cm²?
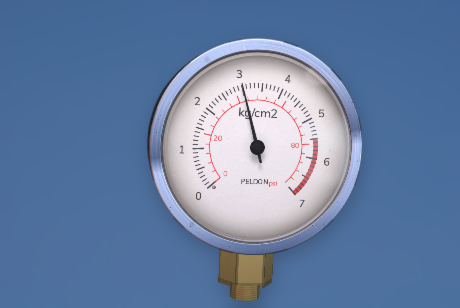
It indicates 3 kg/cm²
